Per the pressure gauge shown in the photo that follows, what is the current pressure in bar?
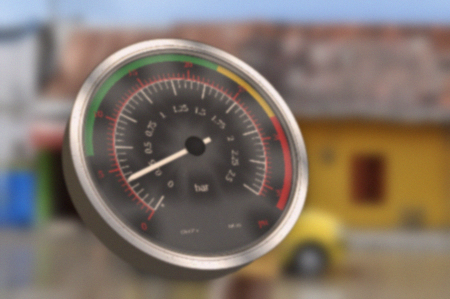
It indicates 0.25 bar
